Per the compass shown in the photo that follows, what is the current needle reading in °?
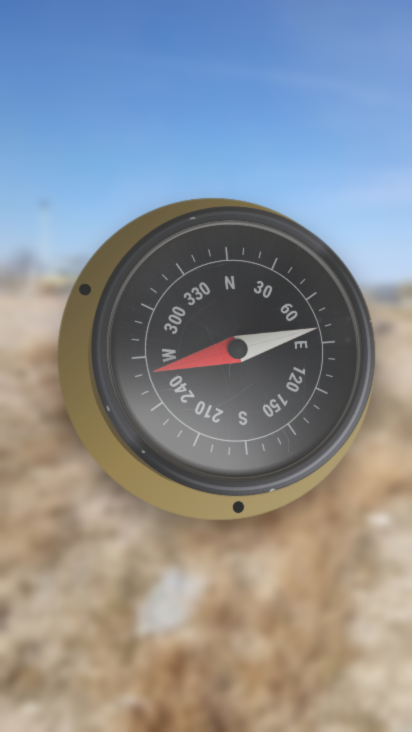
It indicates 260 °
